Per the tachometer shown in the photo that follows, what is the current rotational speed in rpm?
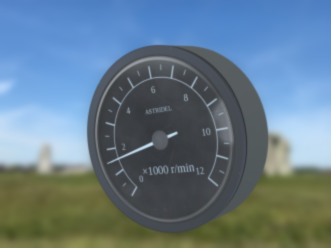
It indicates 1500 rpm
